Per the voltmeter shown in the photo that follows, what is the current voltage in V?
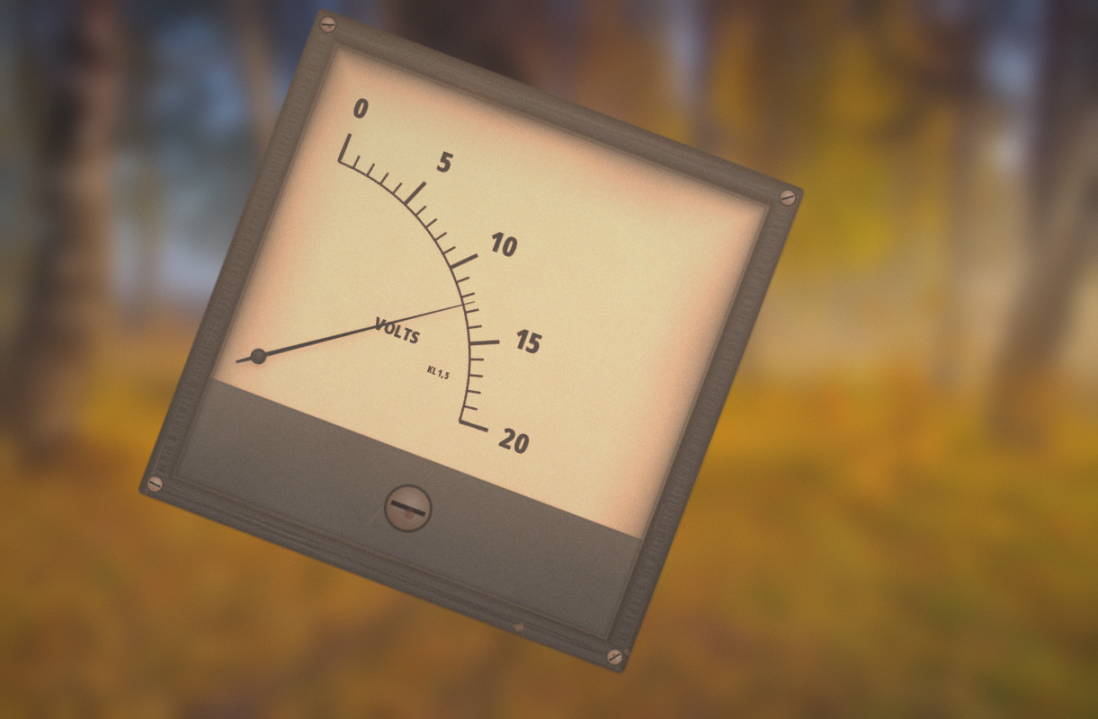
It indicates 12.5 V
